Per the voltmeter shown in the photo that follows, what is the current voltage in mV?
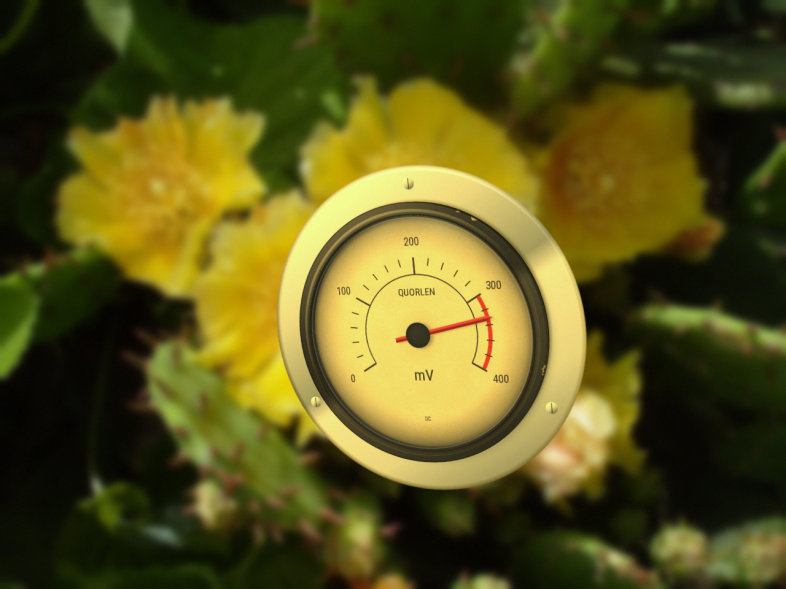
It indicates 330 mV
